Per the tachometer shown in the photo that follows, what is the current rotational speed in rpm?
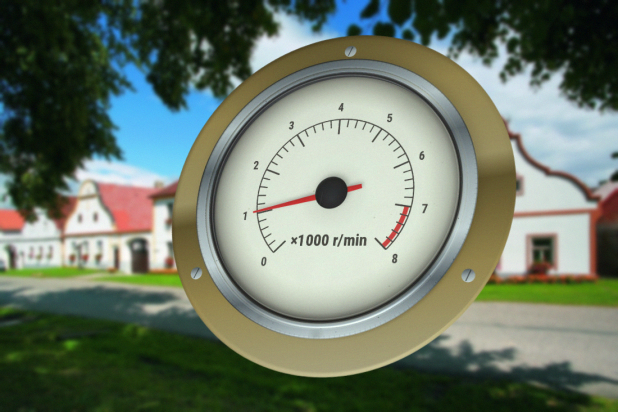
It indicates 1000 rpm
